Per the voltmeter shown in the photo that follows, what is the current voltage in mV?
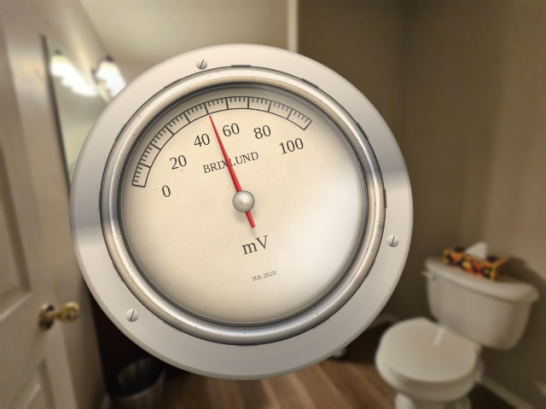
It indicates 50 mV
